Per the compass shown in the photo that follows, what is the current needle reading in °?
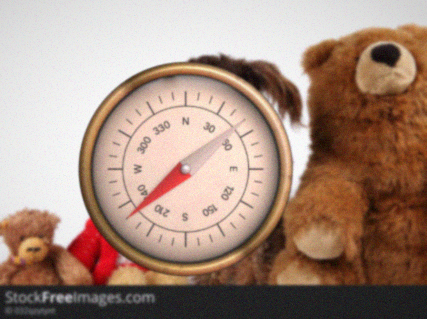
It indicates 230 °
